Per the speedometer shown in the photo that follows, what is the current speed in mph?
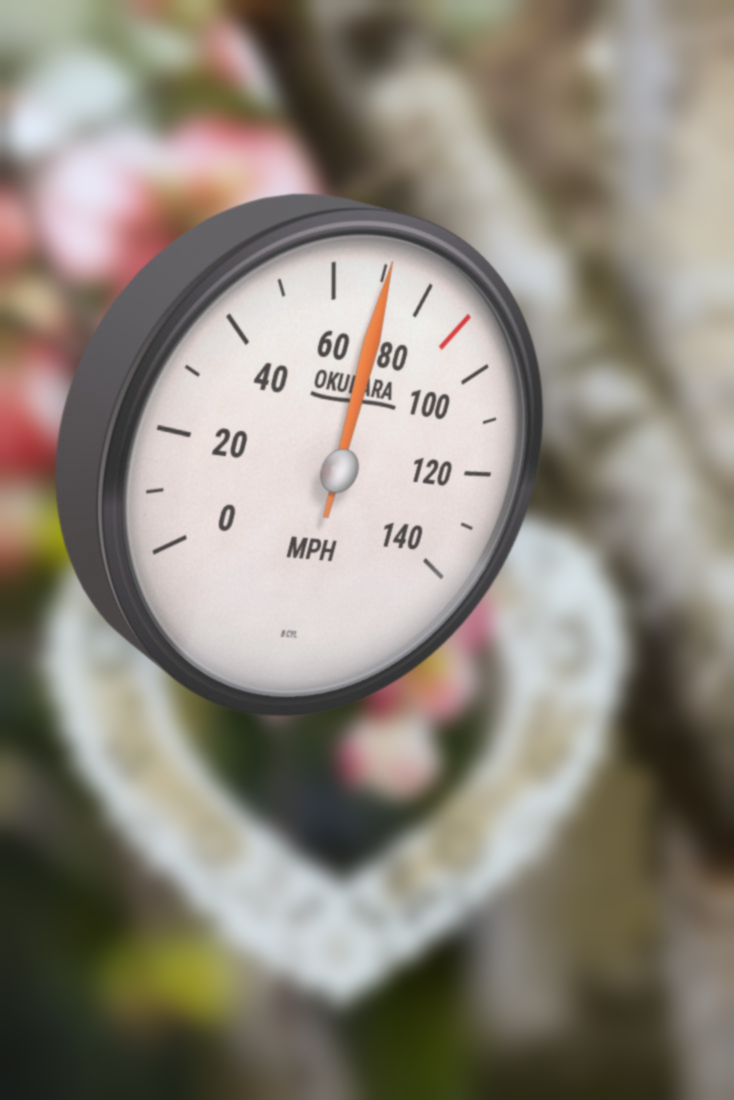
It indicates 70 mph
